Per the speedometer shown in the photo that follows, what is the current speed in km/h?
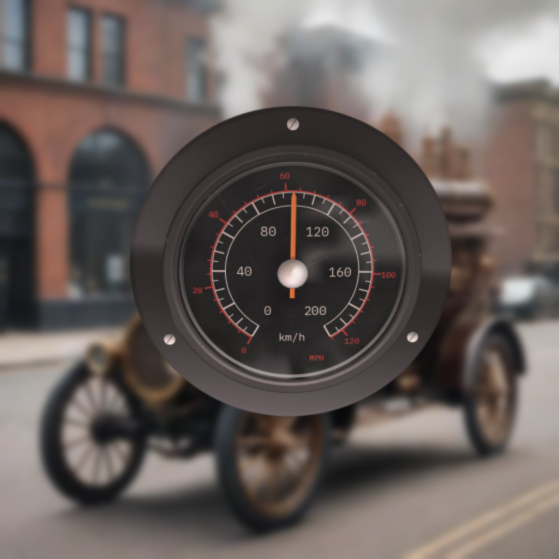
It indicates 100 km/h
